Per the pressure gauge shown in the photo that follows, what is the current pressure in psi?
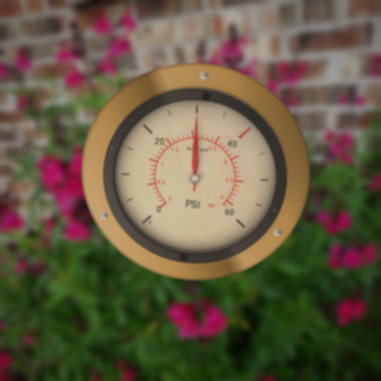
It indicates 30 psi
